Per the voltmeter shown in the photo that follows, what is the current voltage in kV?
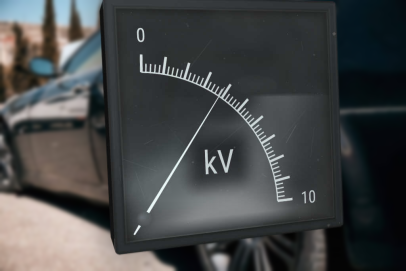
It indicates 3.8 kV
